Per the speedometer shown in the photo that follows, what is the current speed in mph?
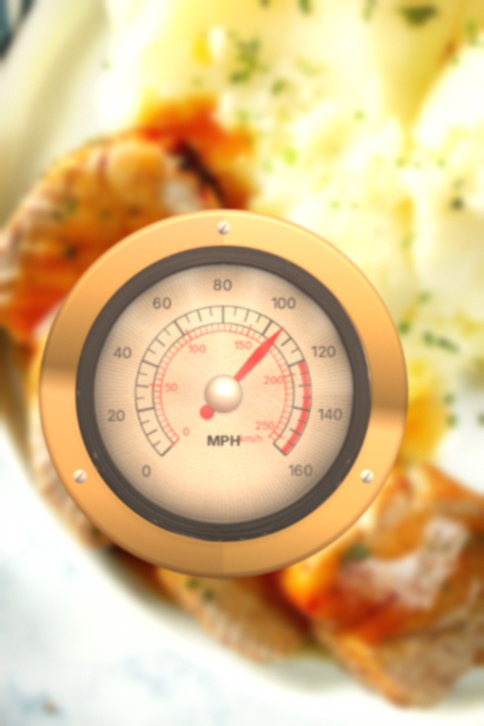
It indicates 105 mph
